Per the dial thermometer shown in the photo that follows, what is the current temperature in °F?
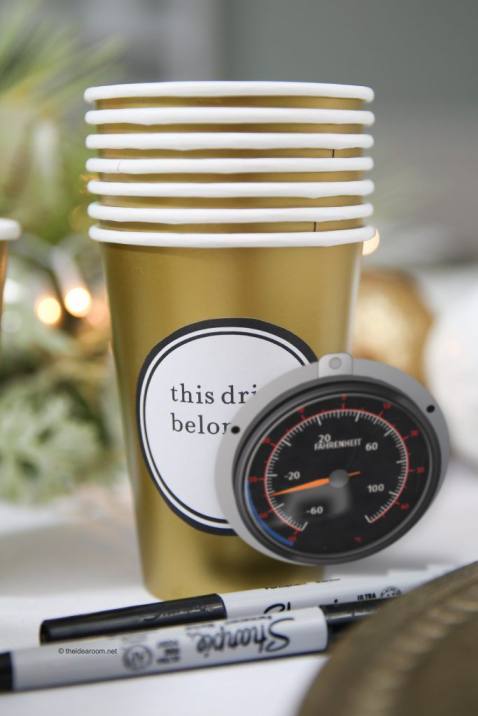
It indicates -30 °F
